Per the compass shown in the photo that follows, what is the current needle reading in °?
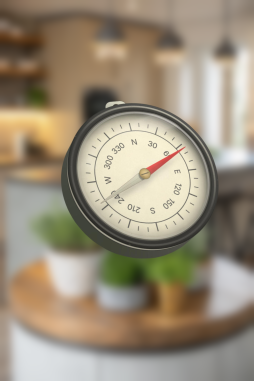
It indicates 65 °
